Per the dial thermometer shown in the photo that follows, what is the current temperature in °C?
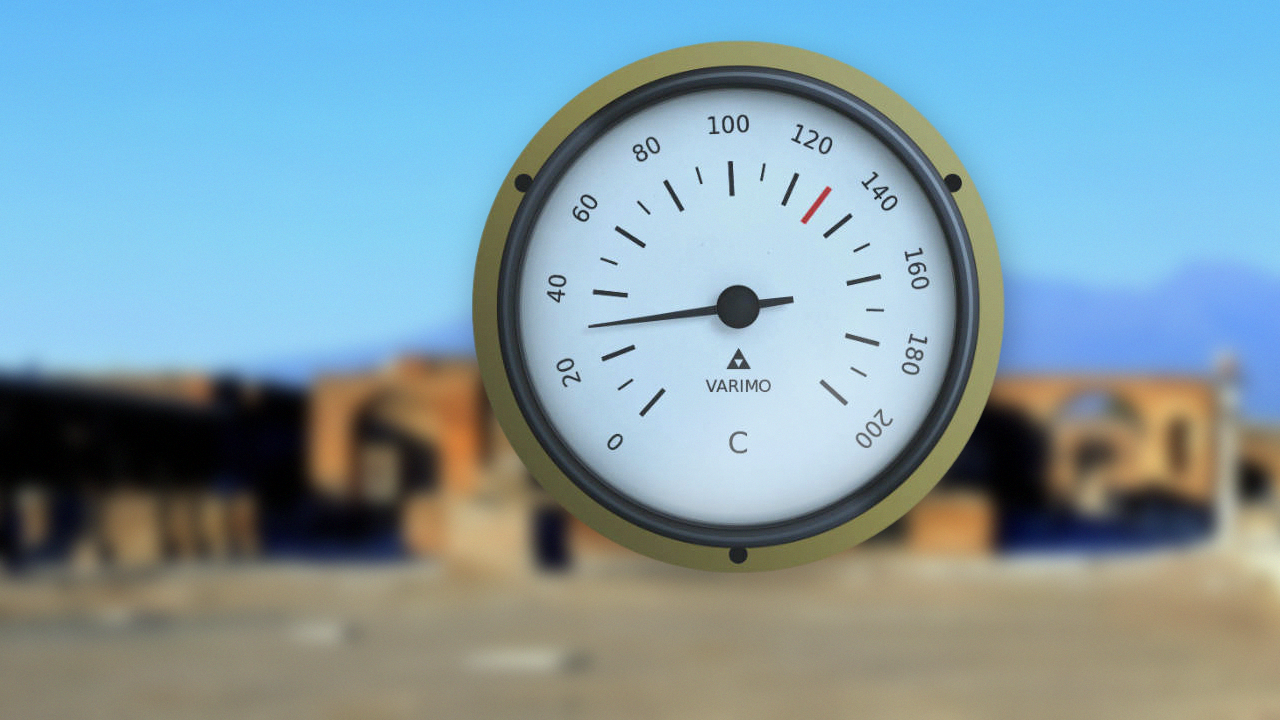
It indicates 30 °C
